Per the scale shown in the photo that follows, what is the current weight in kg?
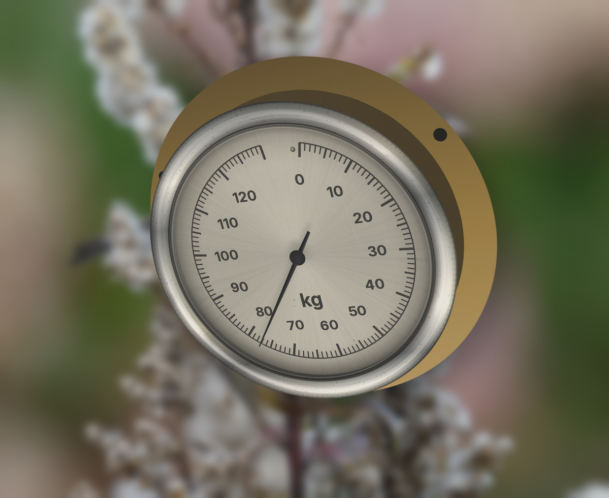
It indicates 77 kg
